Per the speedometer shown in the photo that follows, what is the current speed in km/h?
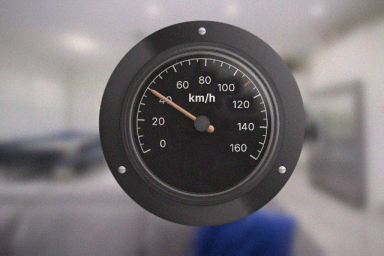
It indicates 40 km/h
